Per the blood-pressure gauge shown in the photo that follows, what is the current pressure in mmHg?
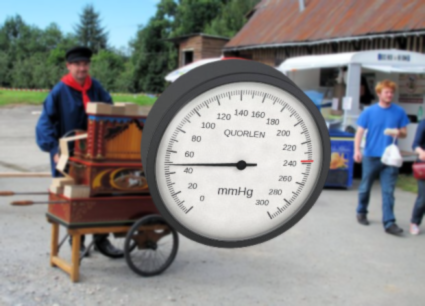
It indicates 50 mmHg
